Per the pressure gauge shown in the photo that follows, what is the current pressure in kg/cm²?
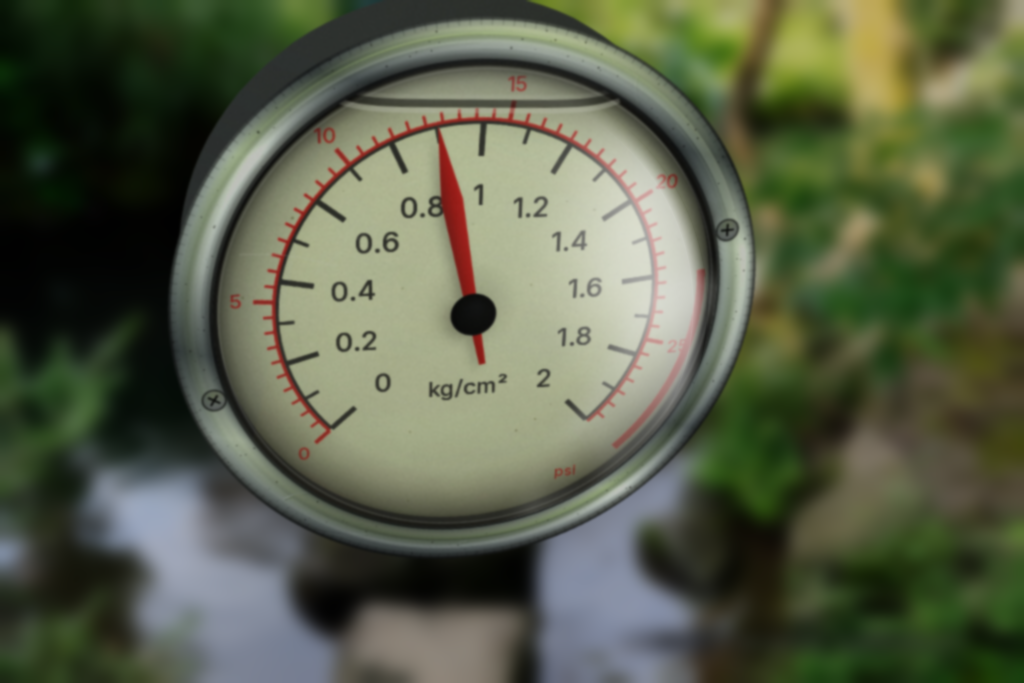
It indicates 0.9 kg/cm²
